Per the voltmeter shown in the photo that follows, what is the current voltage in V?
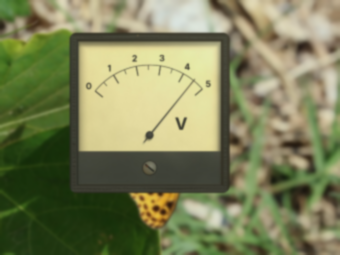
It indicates 4.5 V
